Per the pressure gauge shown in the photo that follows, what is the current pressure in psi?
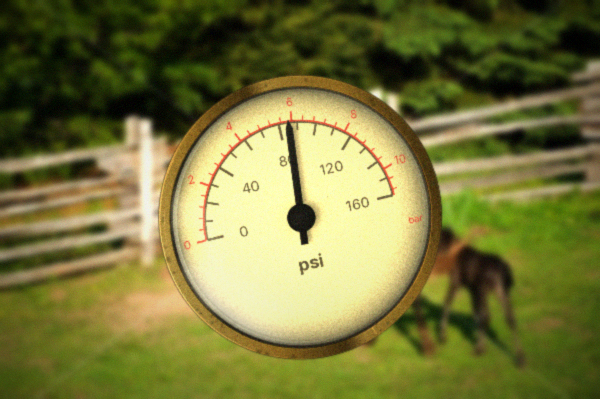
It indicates 85 psi
